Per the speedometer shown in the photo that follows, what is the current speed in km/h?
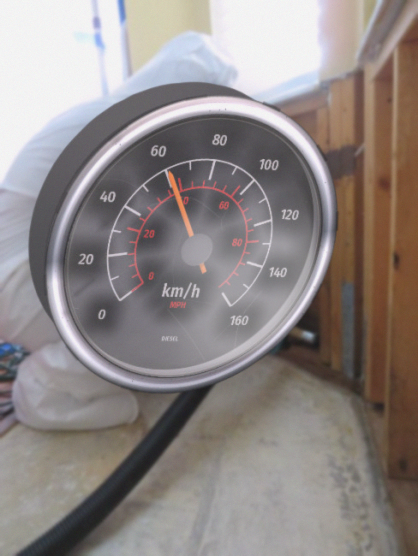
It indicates 60 km/h
